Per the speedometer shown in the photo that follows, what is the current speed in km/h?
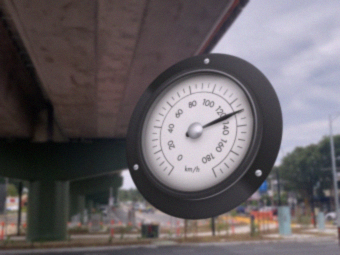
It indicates 130 km/h
